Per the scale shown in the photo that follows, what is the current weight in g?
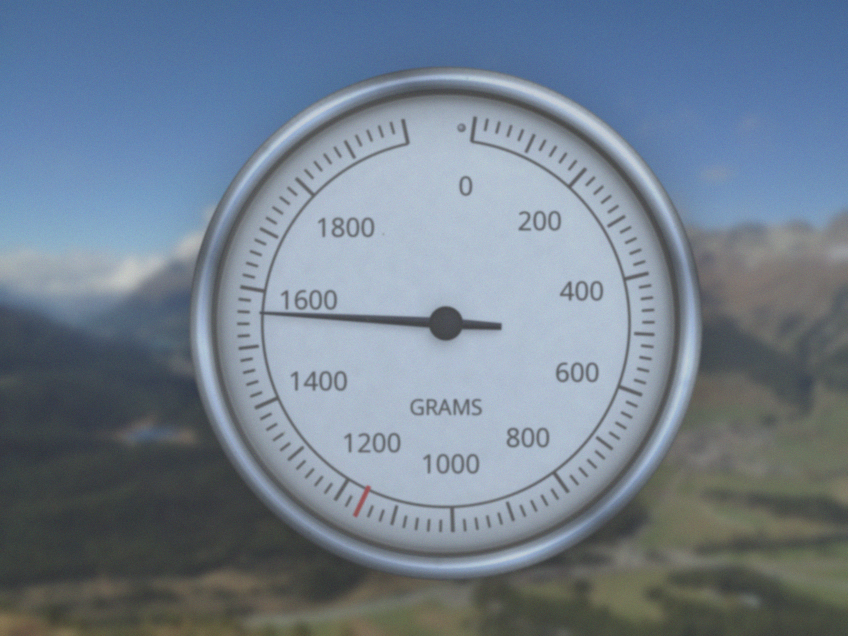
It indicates 1560 g
